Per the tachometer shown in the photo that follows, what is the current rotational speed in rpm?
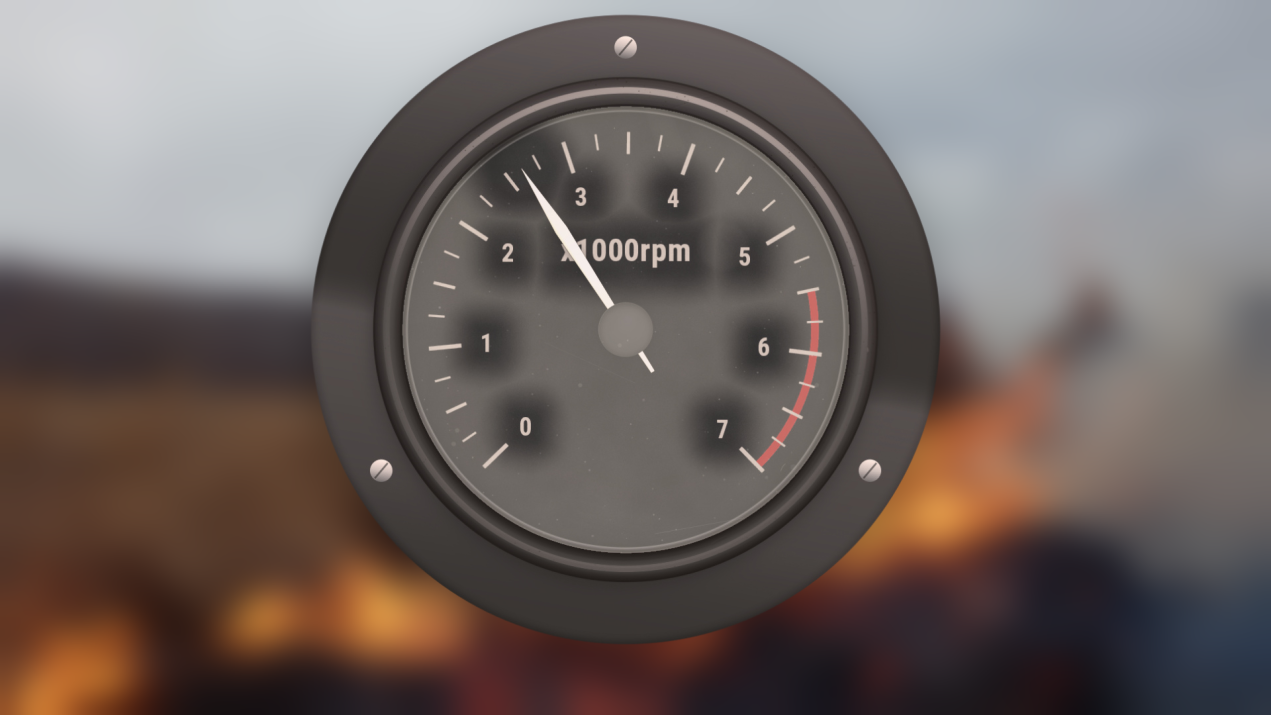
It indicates 2625 rpm
